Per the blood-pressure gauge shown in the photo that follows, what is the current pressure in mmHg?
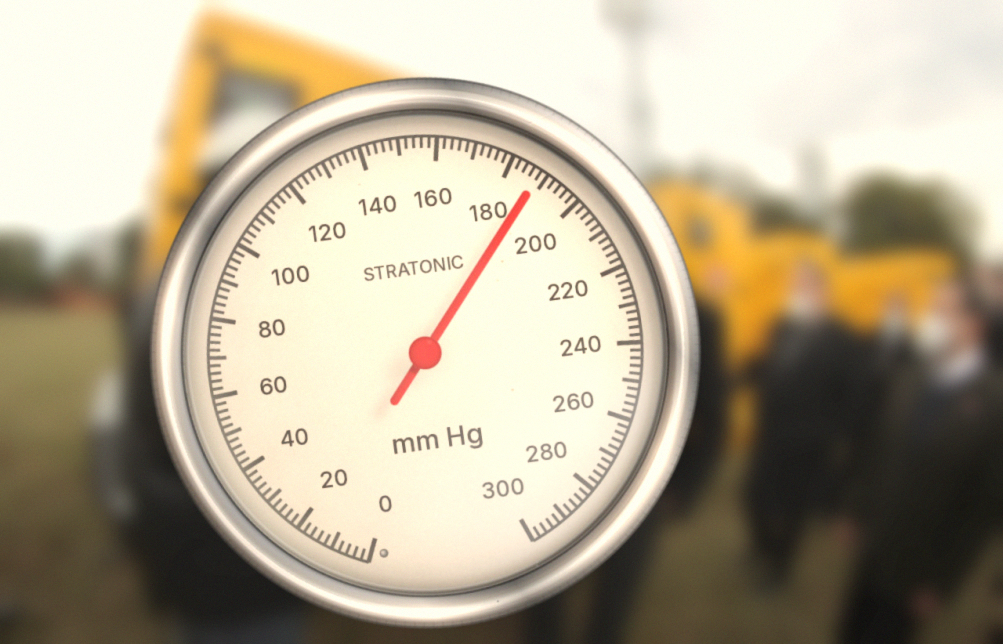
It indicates 188 mmHg
